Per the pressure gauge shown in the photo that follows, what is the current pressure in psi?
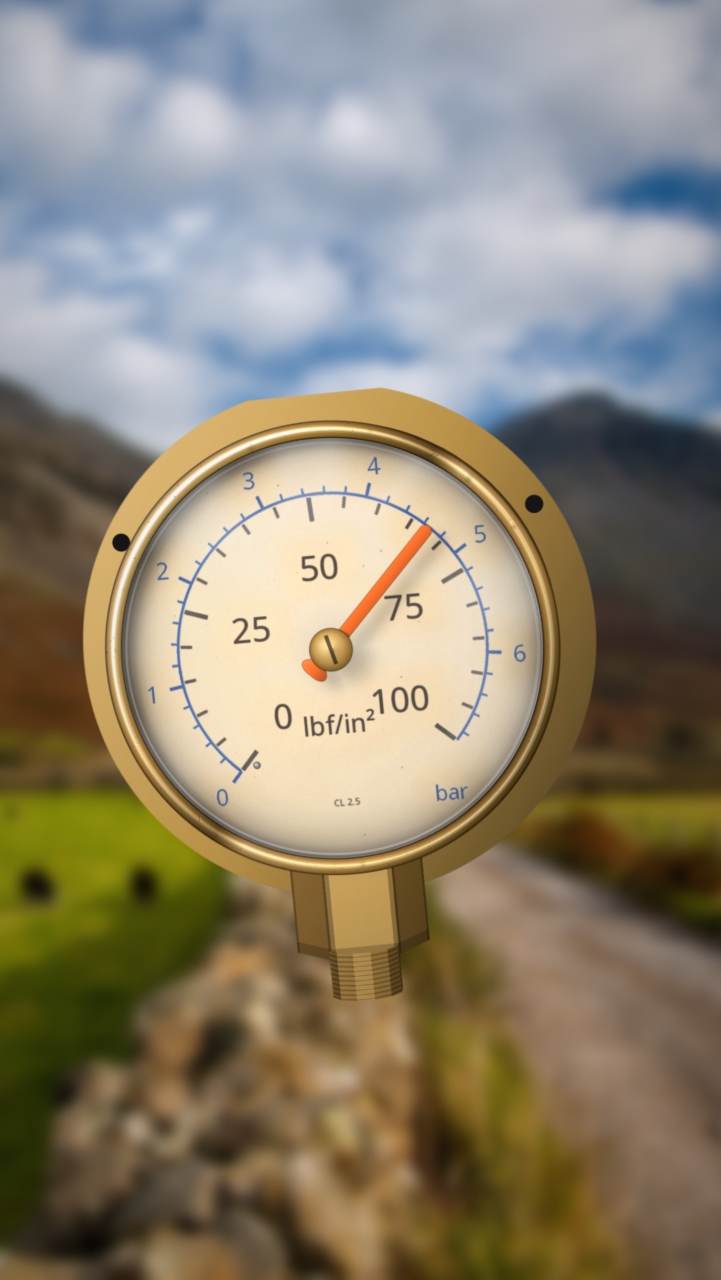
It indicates 67.5 psi
